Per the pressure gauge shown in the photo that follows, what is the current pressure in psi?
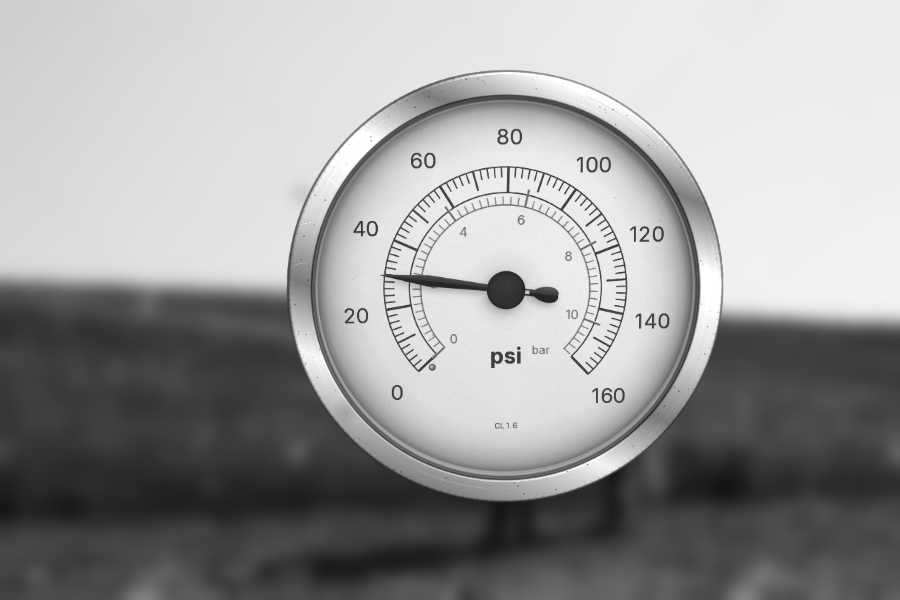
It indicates 30 psi
